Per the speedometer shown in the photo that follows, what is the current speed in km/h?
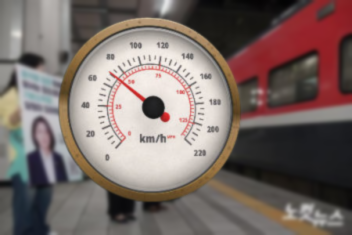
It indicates 70 km/h
